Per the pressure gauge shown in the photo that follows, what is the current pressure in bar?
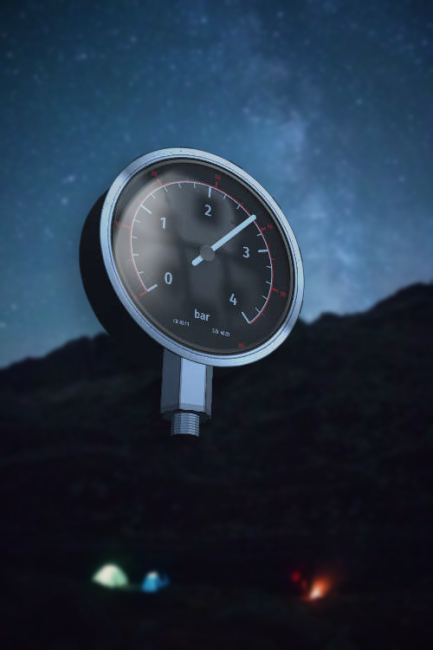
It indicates 2.6 bar
